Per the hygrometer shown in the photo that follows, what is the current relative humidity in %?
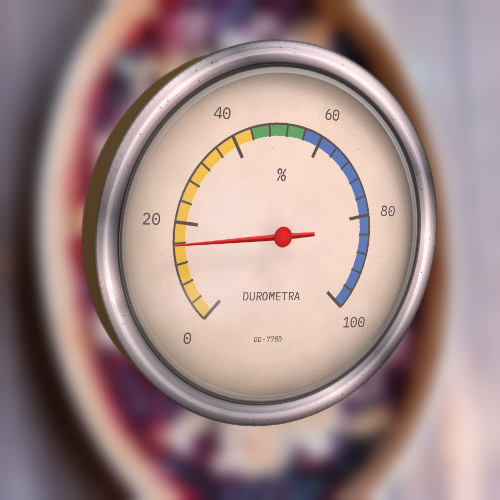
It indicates 16 %
